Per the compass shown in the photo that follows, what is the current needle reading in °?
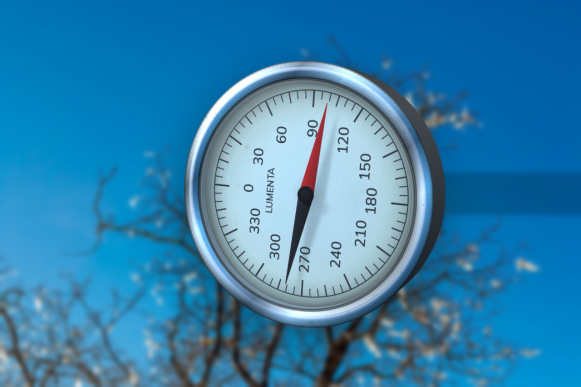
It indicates 100 °
